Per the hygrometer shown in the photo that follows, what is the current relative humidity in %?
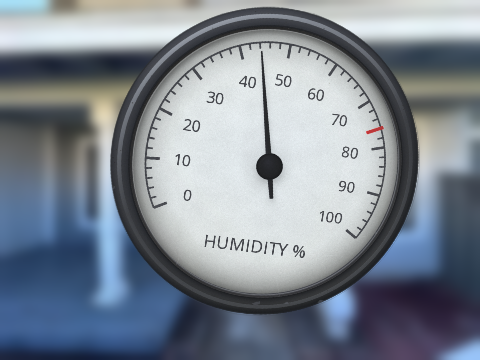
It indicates 44 %
